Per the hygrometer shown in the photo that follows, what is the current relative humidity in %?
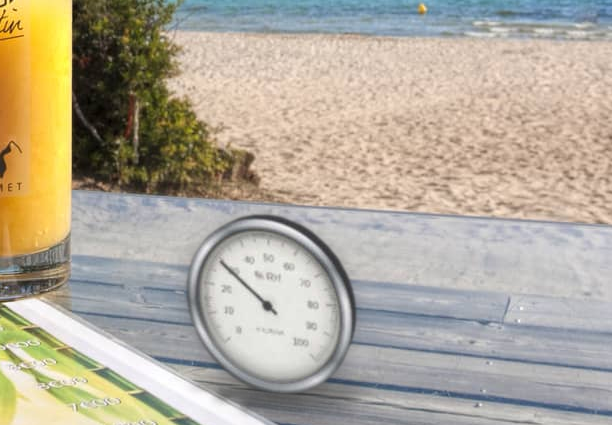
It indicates 30 %
